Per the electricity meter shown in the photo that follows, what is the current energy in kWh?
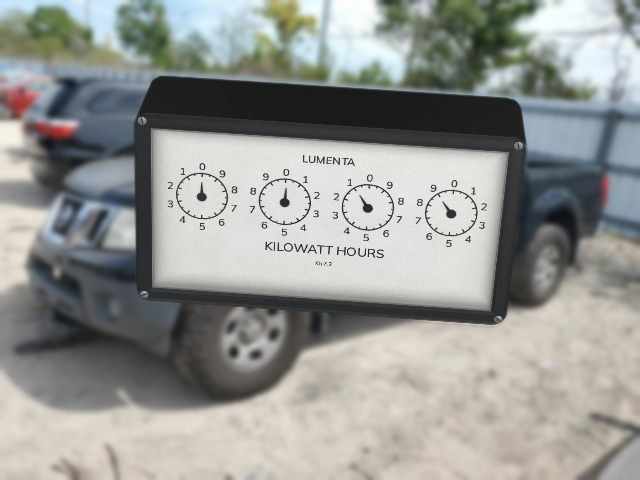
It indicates 9 kWh
